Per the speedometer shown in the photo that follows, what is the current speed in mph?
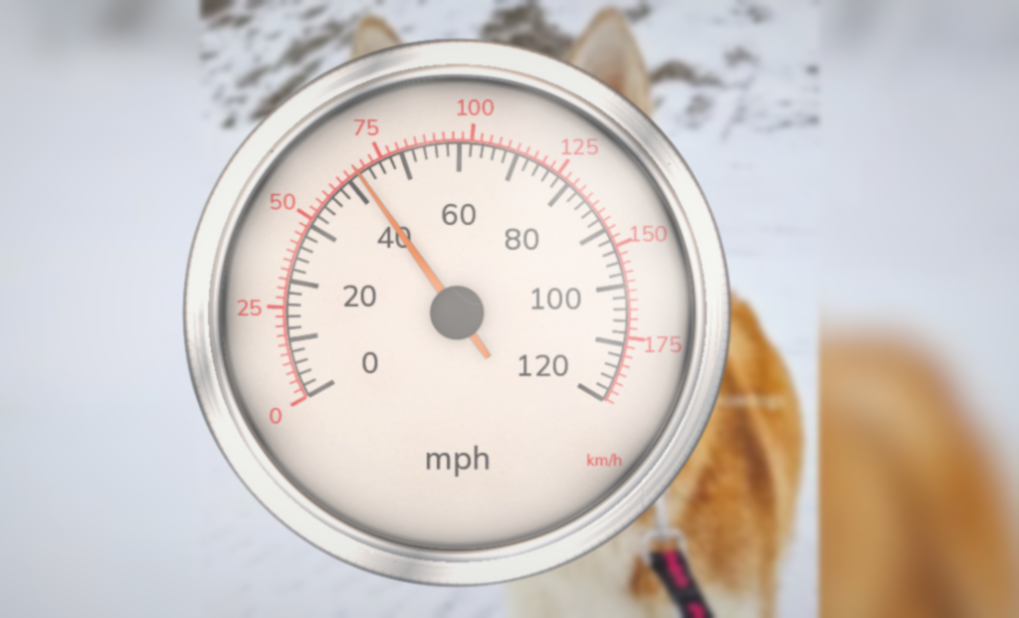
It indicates 42 mph
